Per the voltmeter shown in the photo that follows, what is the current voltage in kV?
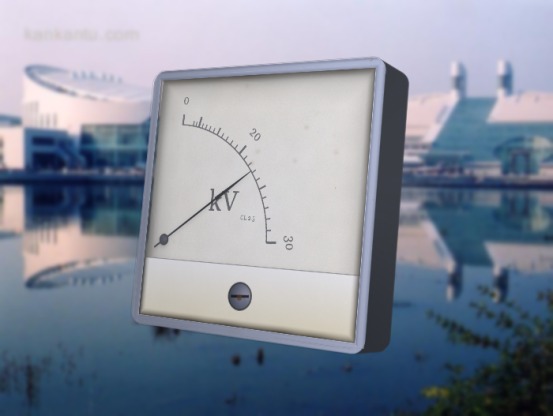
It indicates 23 kV
